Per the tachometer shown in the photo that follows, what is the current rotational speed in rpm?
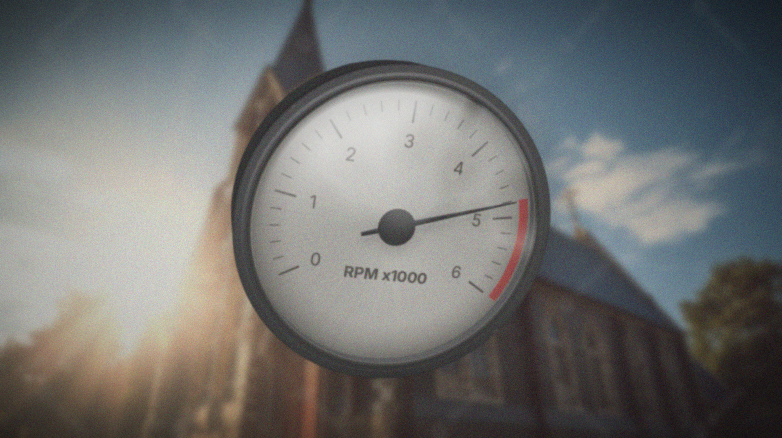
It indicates 4800 rpm
